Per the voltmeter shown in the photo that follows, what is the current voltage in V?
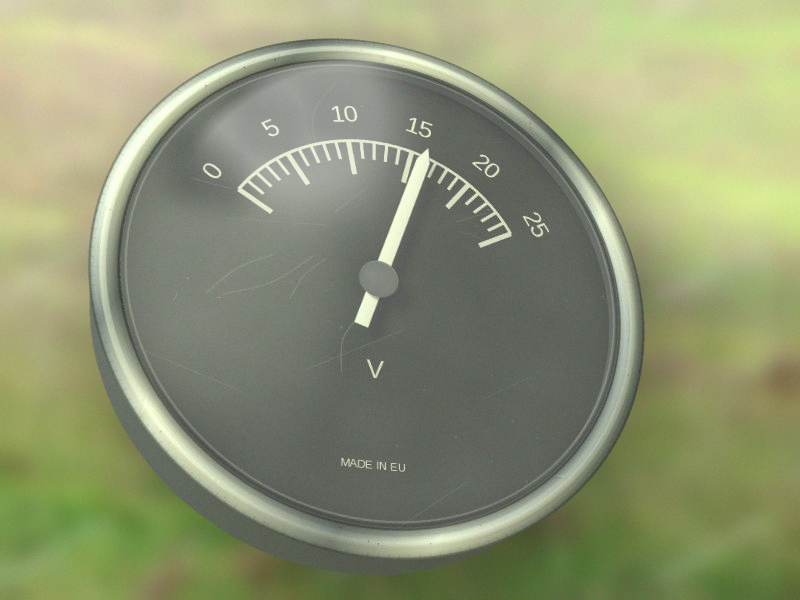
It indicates 16 V
